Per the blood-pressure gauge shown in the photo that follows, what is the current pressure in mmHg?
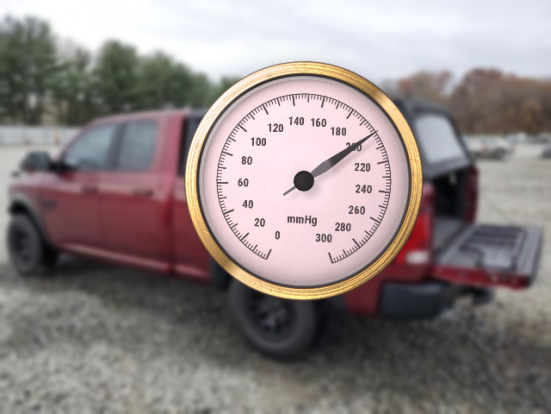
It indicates 200 mmHg
